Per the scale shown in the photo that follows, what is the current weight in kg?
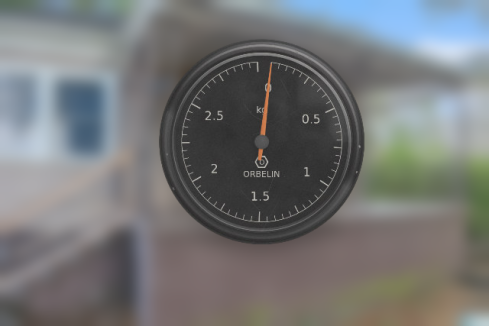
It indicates 0 kg
